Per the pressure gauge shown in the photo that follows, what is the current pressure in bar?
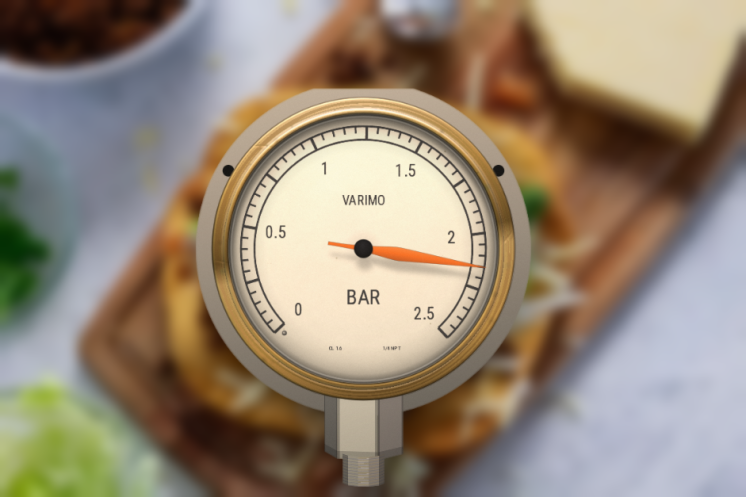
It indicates 2.15 bar
